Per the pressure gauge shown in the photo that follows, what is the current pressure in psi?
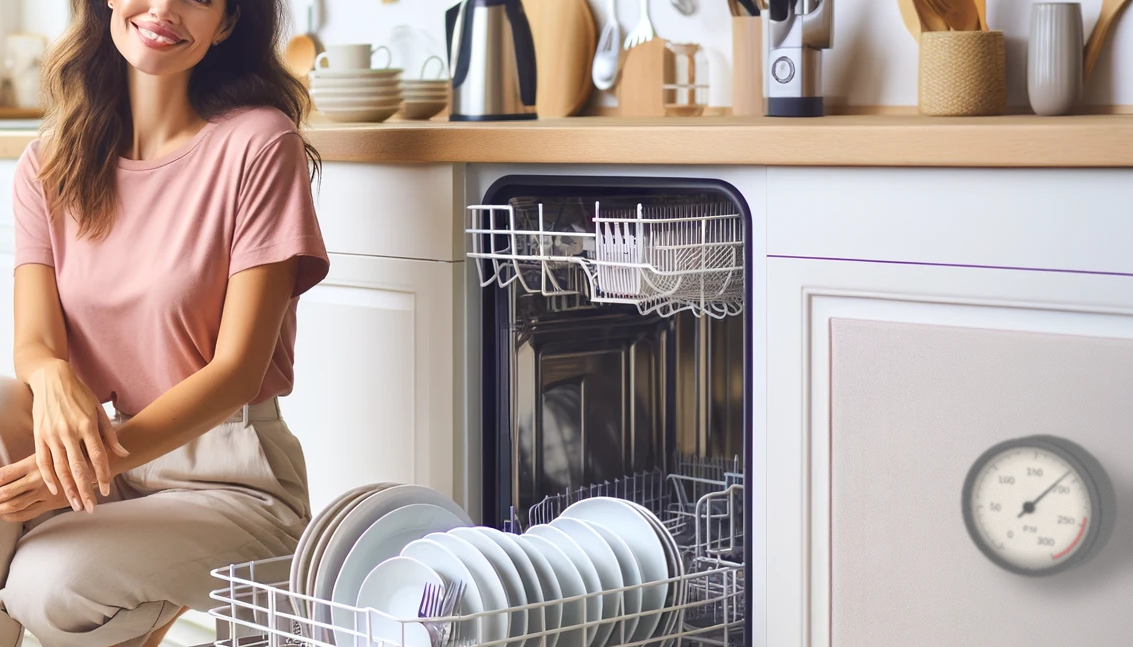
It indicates 190 psi
